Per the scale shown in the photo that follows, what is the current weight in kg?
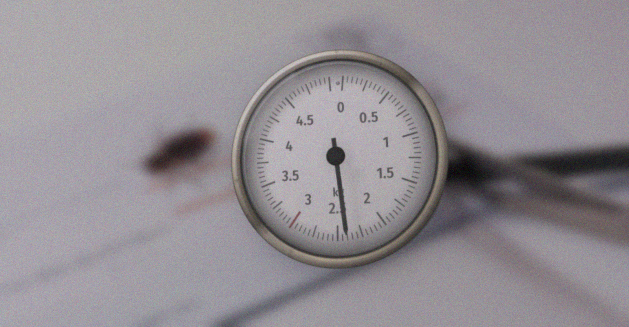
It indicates 2.4 kg
